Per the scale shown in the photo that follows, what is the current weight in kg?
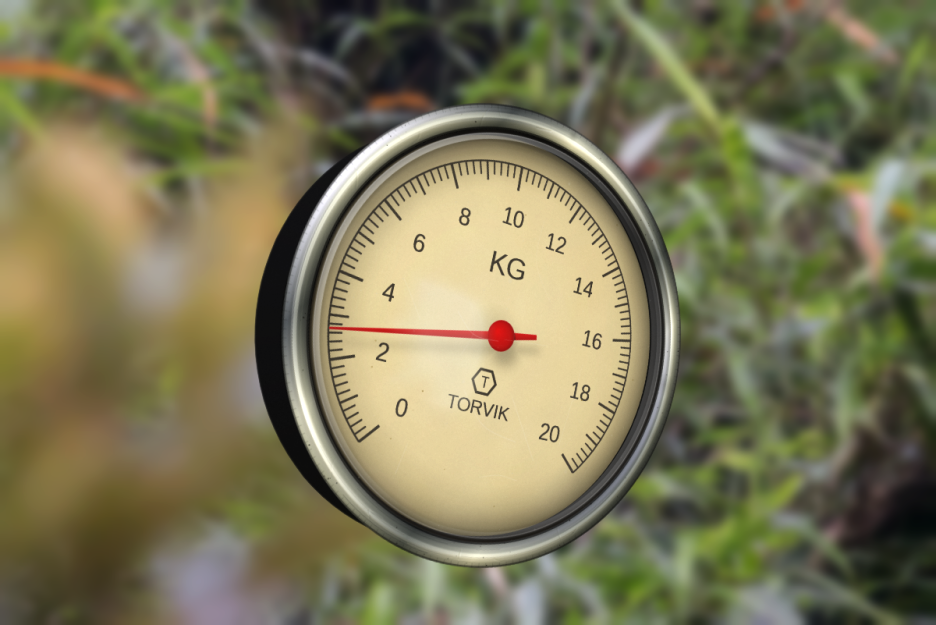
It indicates 2.7 kg
